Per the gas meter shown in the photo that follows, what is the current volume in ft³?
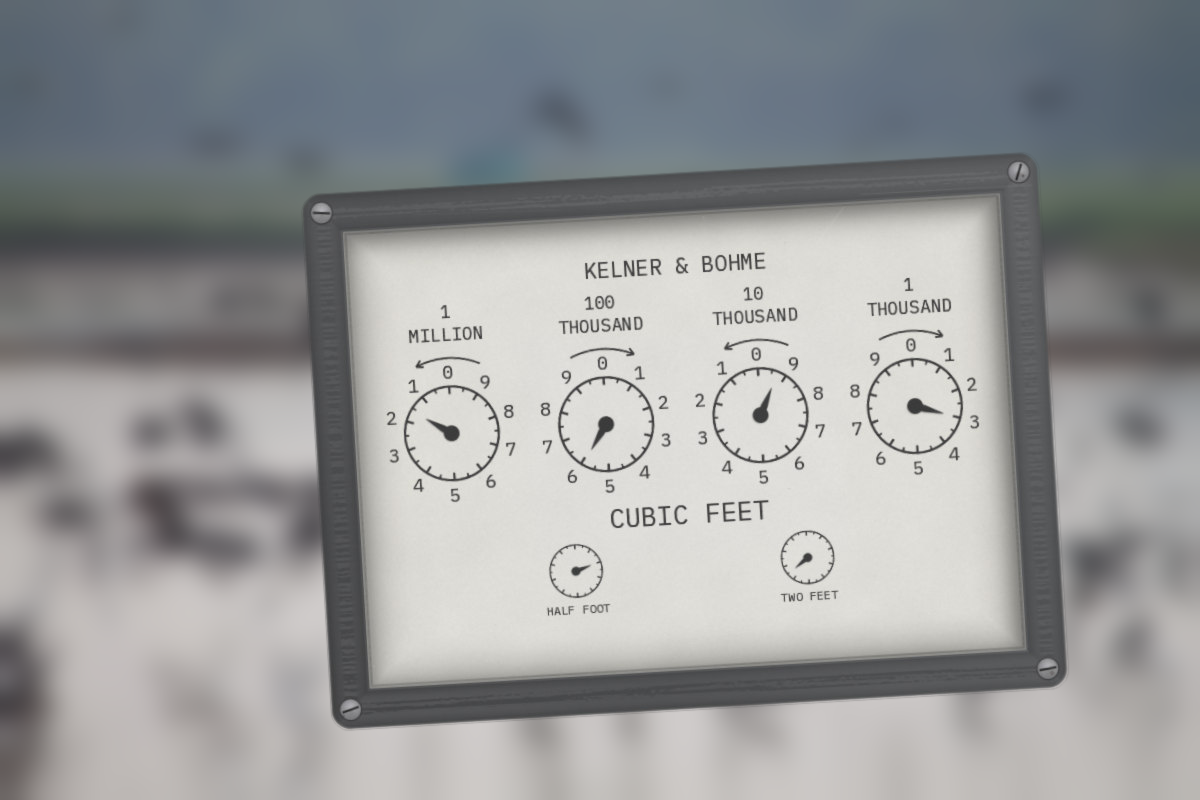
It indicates 159300 ft³
